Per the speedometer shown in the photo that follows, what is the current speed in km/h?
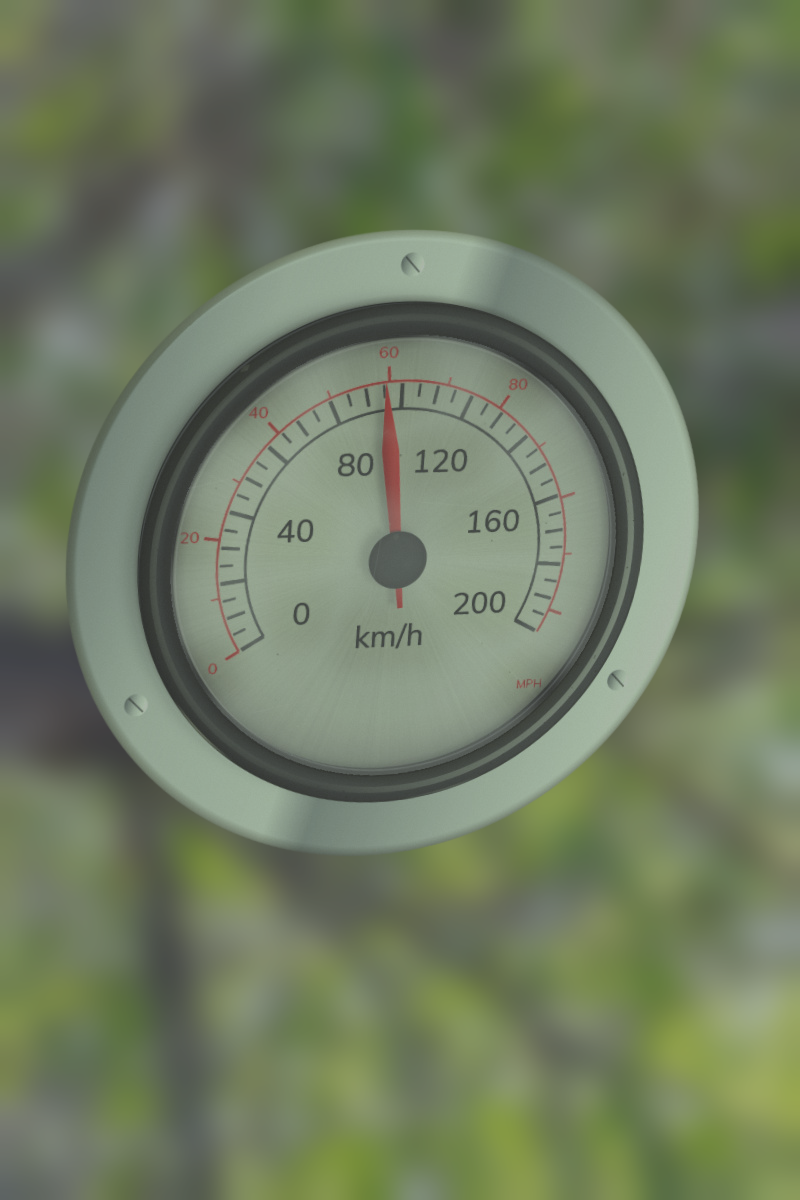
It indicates 95 km/h
